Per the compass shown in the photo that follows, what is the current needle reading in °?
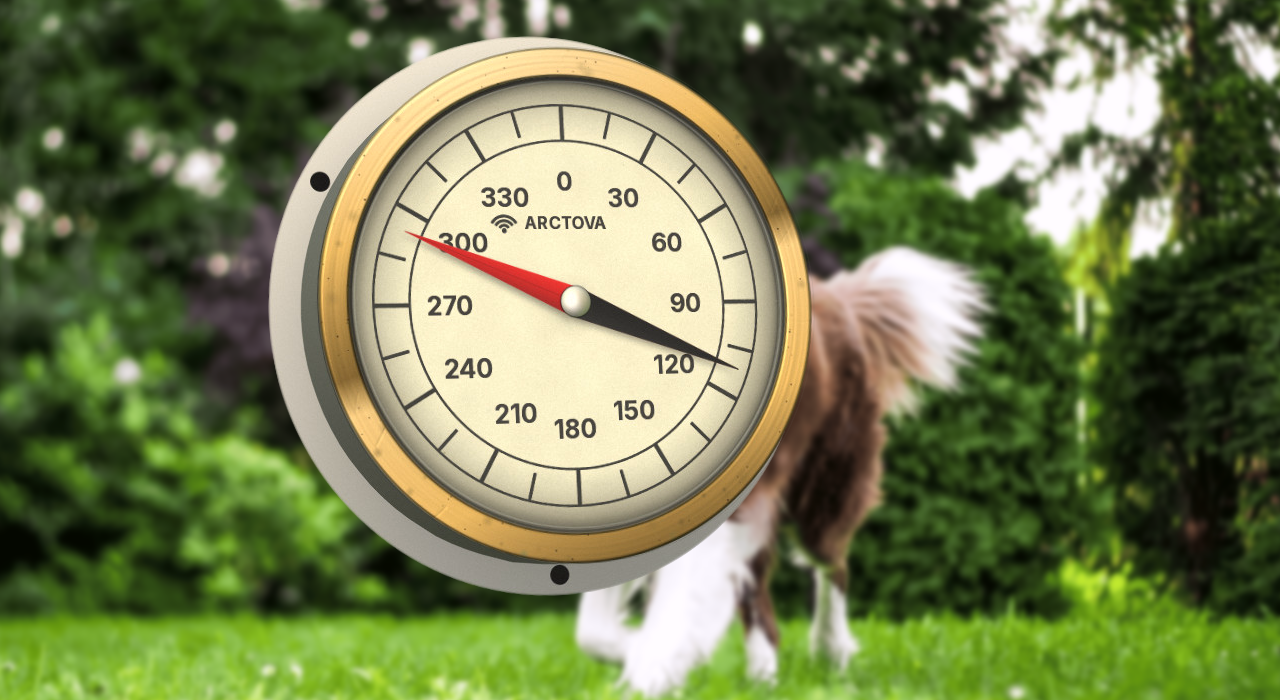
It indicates 292.5 °
